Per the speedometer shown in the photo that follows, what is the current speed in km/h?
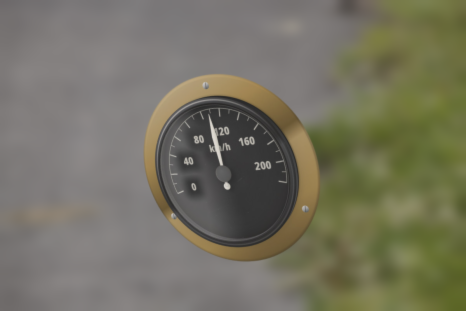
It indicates 110 km/h
